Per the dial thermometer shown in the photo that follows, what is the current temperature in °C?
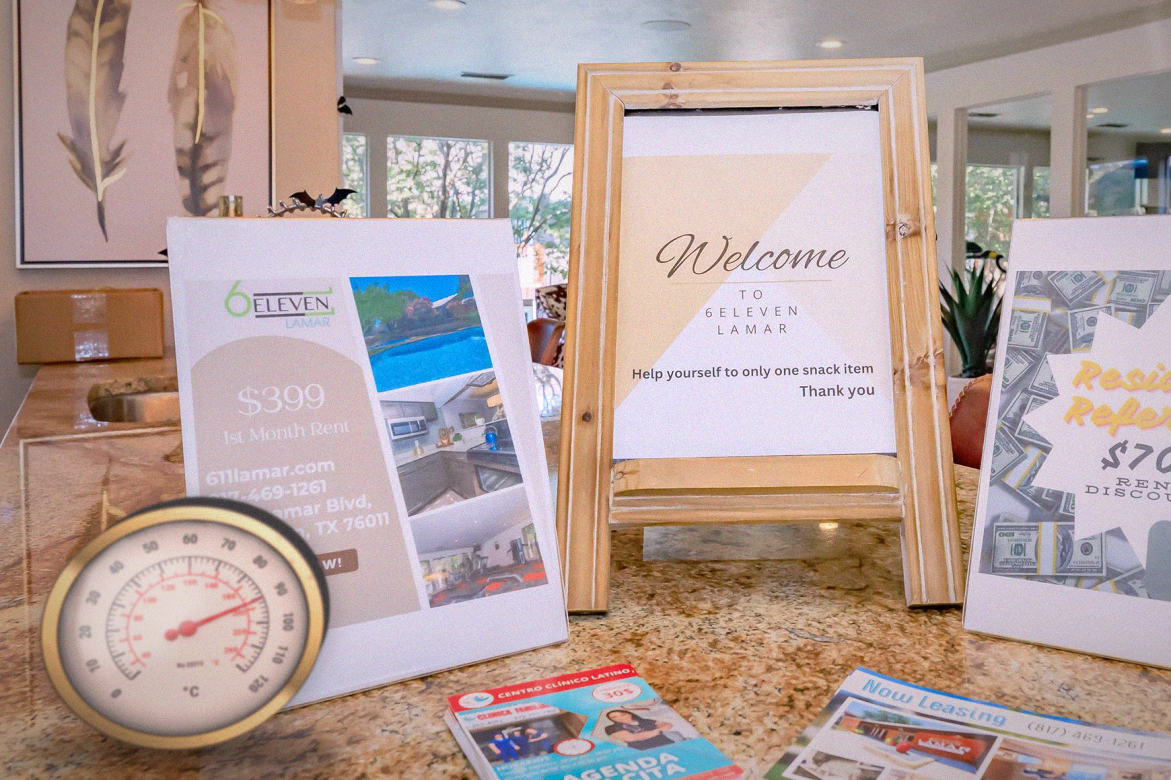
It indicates 90 °C
